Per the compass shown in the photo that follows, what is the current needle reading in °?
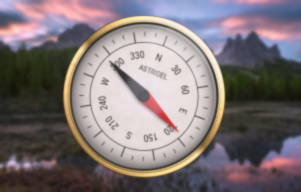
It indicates 115 °
